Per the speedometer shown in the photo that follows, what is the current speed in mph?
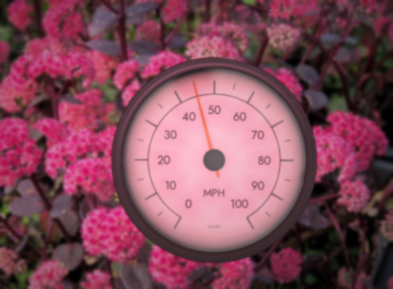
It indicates 45 mph
